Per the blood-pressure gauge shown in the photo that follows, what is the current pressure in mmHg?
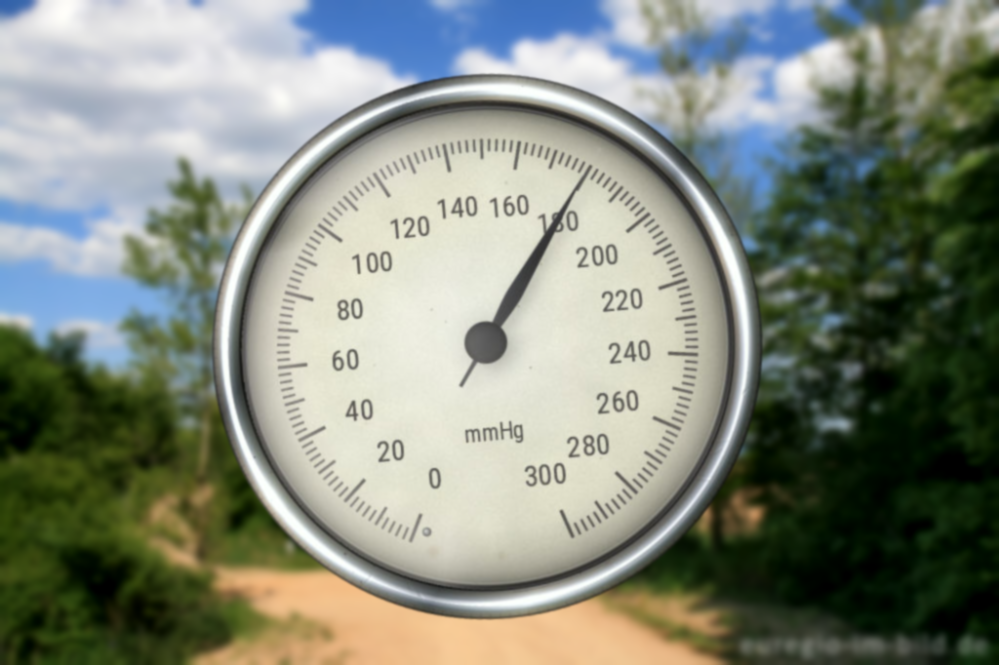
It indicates 180 mmHg
